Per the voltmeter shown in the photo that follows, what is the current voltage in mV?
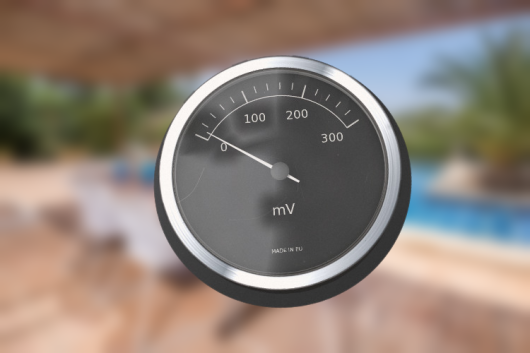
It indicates 10 mV
